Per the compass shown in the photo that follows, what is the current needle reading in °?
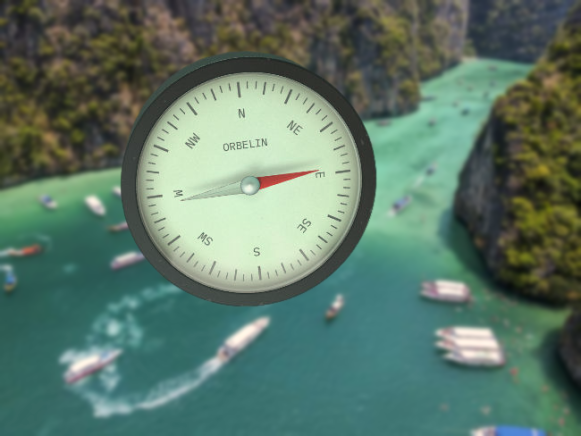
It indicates 85 °
